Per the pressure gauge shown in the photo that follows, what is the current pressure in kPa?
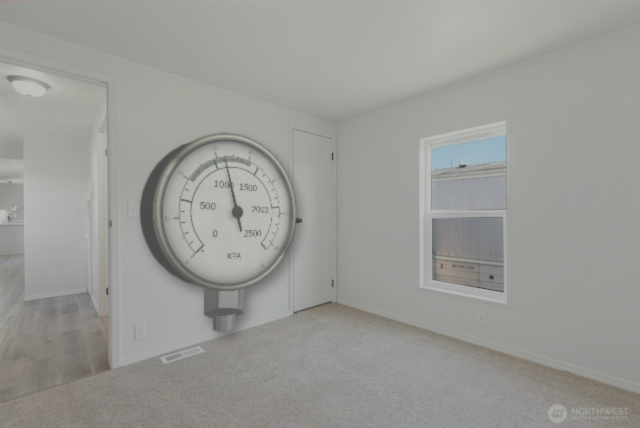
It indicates 1100 kPa
